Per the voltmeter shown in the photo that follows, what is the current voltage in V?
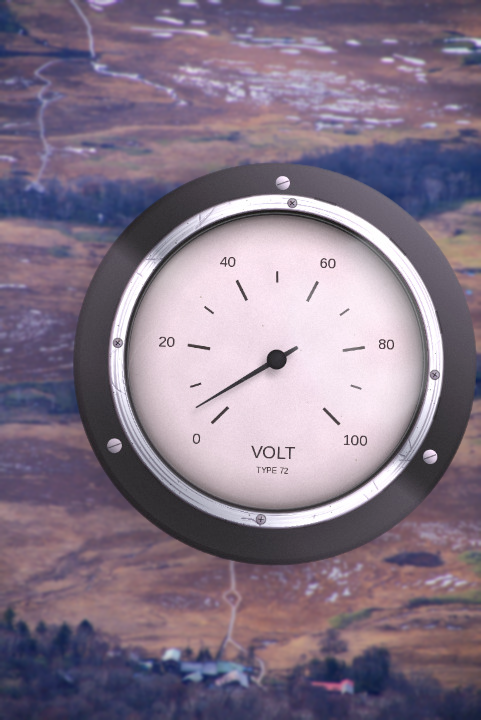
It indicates 5 V
